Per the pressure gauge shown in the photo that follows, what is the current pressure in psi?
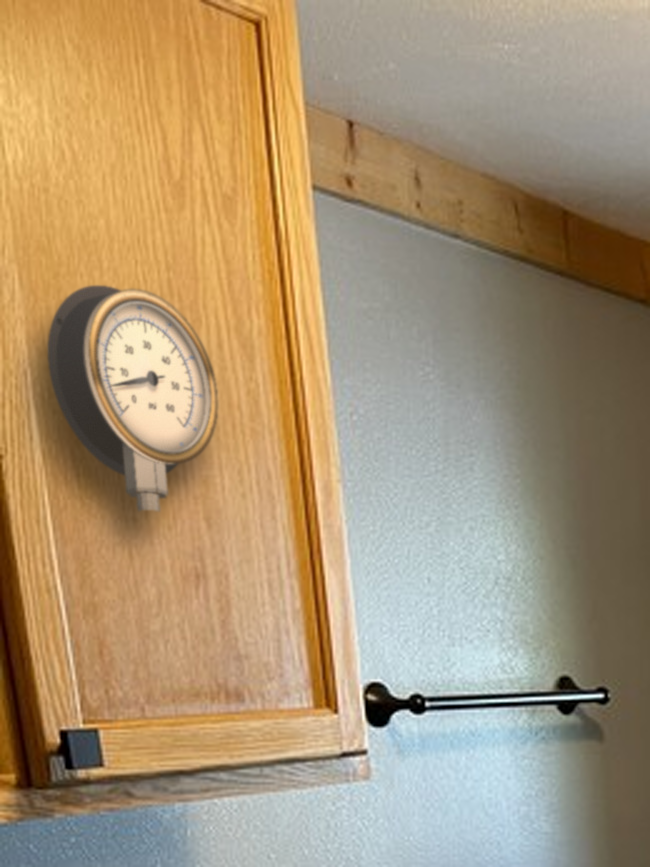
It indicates 6 psi
